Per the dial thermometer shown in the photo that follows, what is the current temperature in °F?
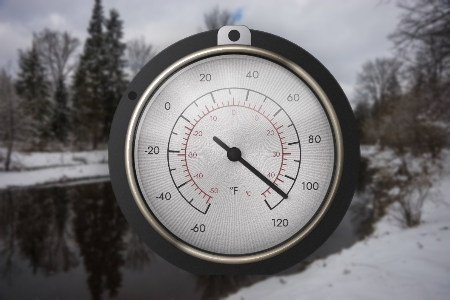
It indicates 110 °F
